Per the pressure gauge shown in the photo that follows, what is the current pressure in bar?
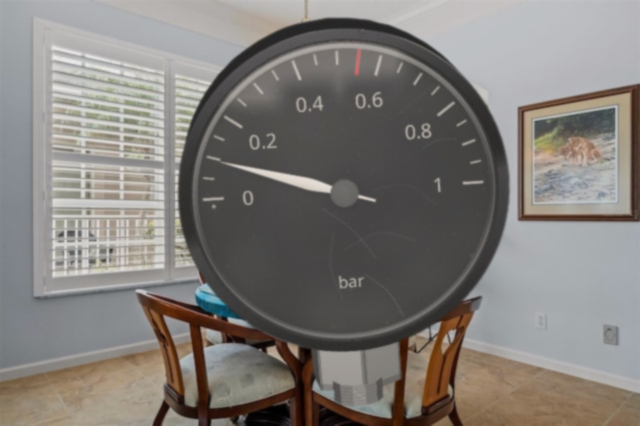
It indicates 0.1 bar
